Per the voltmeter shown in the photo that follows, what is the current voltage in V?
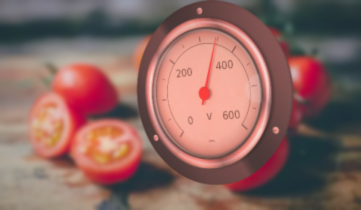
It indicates 350 V
